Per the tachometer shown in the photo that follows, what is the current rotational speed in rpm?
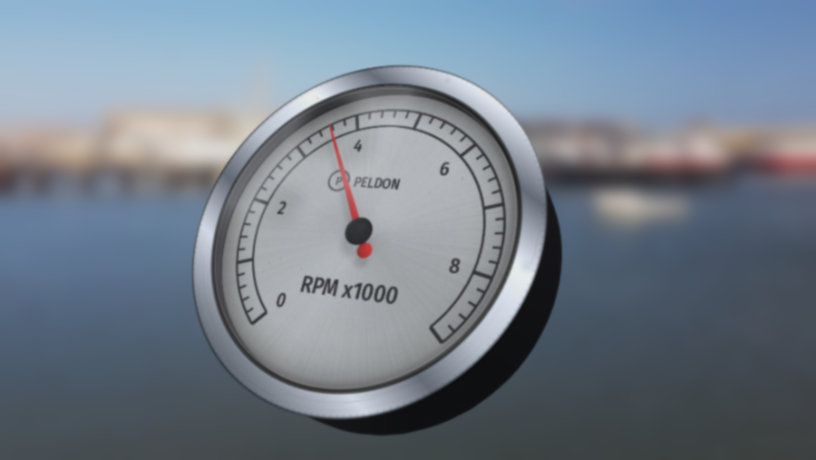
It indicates 3600 rpm
